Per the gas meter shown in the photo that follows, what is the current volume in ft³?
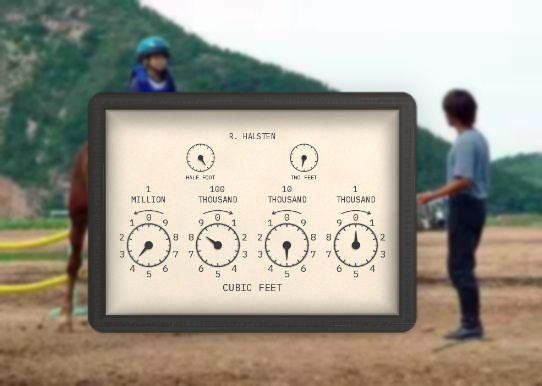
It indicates 385000 ft³
